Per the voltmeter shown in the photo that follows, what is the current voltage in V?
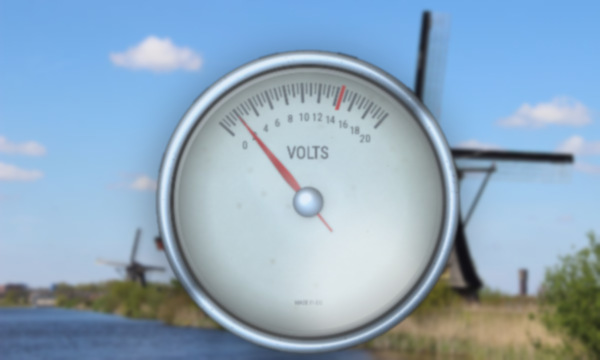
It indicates 2 V
